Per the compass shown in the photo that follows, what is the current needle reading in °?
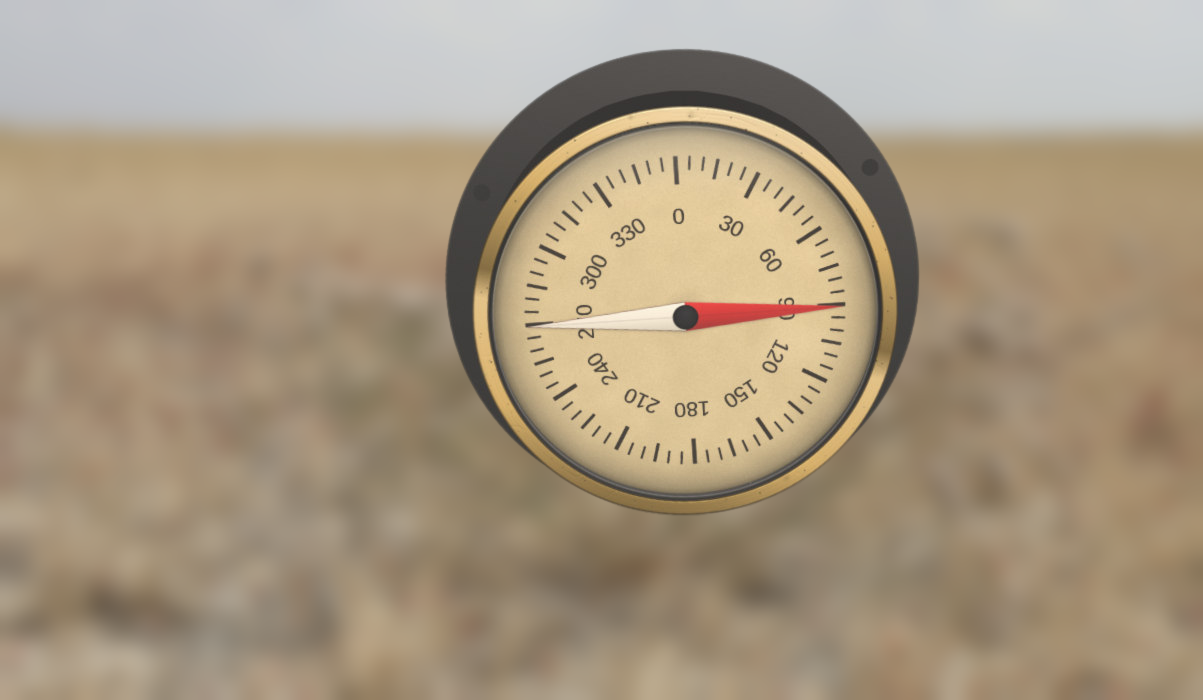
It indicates 90 °
